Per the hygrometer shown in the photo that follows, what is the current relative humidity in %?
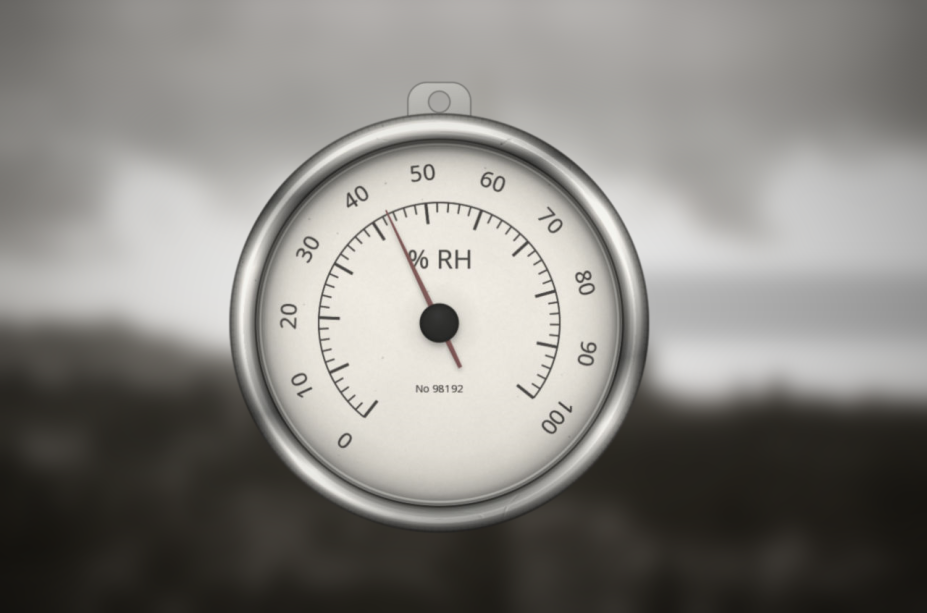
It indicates 43 %
